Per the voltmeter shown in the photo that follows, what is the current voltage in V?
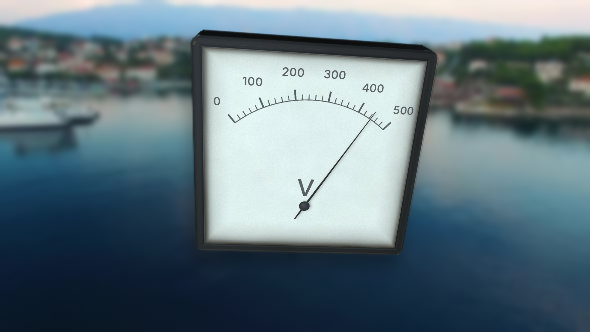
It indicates 440 V
